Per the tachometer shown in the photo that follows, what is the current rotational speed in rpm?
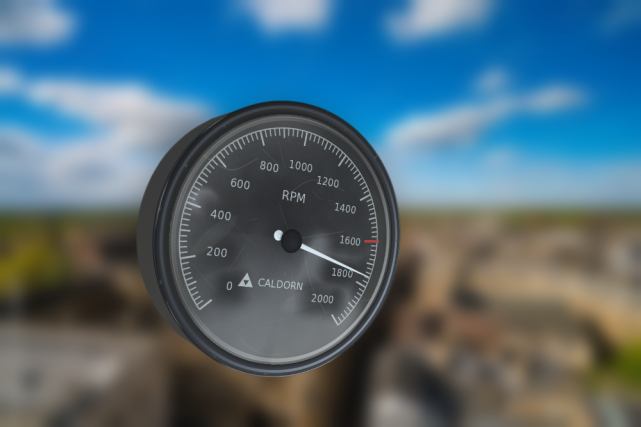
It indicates 1760 rpm
